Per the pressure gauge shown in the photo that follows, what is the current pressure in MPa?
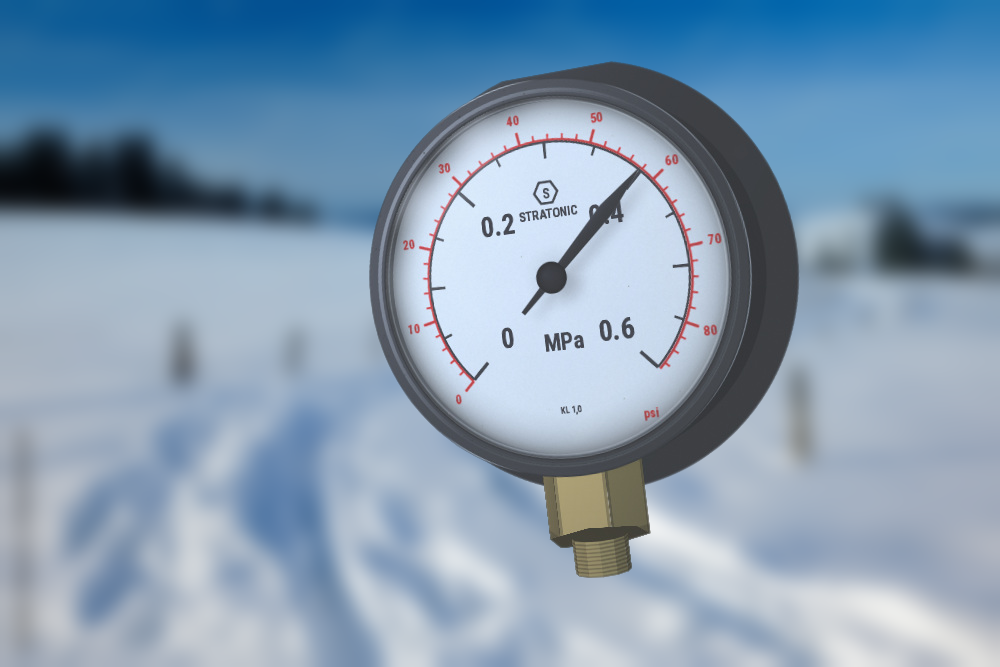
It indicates 0.4 MPa
